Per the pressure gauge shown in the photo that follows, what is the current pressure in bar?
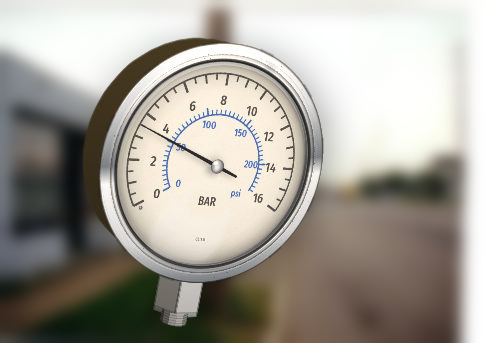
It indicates 3.5 bar
